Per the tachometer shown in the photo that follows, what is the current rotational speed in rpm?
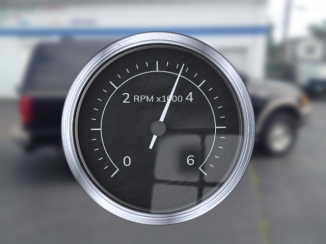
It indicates 3500 rpm
